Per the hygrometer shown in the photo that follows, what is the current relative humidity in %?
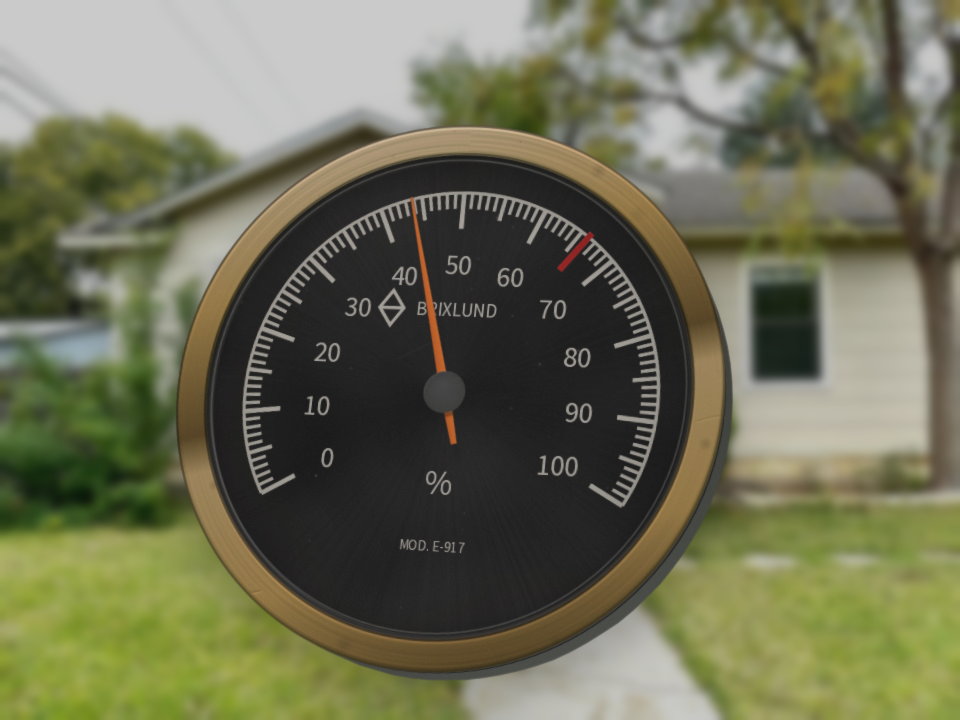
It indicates 44 %
